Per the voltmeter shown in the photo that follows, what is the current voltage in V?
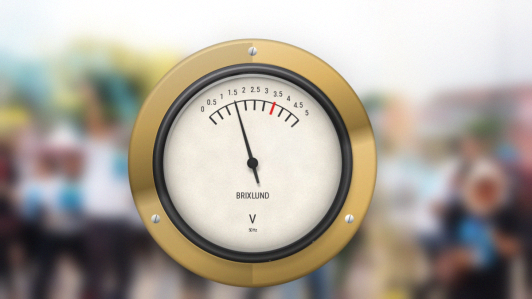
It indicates 1.5 V
